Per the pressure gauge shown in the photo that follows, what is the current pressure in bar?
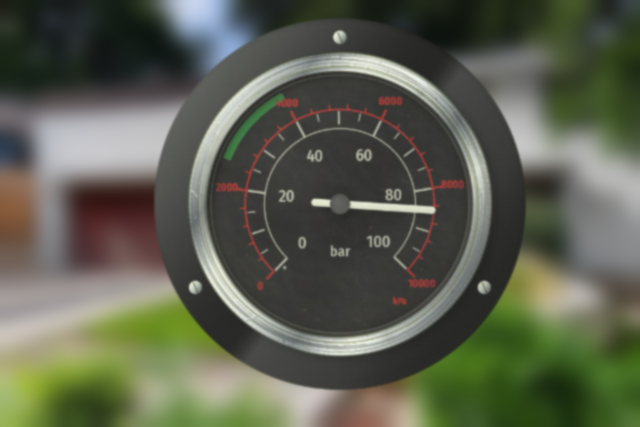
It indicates 85 bar
